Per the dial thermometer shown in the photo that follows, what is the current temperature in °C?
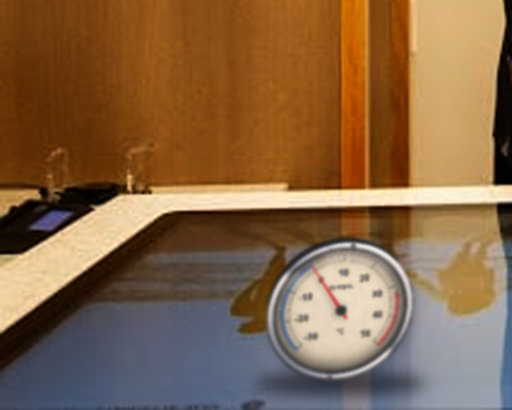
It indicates 0 °C
